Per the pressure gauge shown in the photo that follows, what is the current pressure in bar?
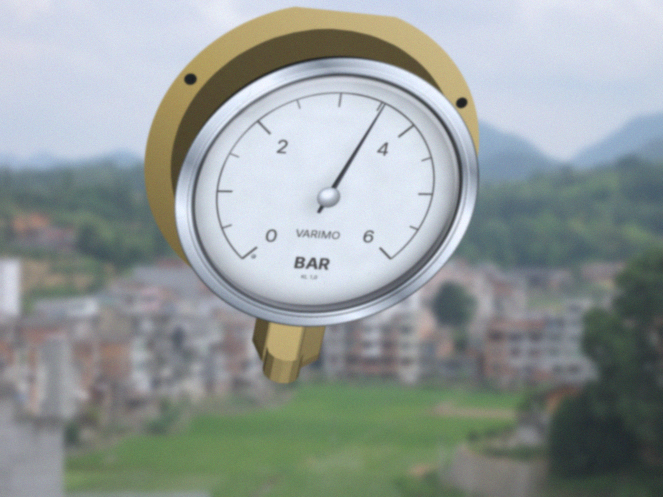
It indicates 3.5 bar
